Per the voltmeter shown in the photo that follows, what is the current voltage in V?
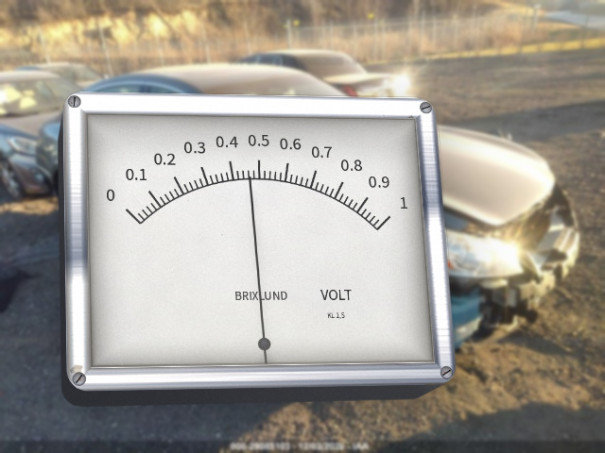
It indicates 0.46 V
